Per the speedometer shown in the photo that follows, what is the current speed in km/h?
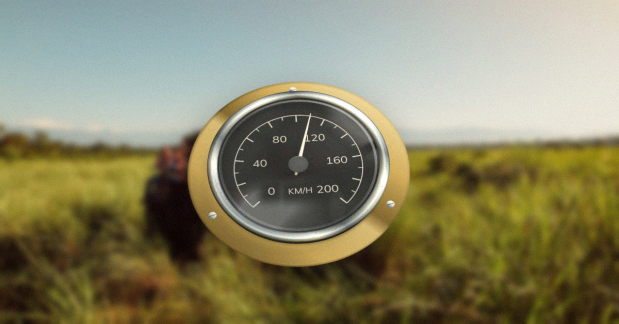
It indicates 110 km/h
